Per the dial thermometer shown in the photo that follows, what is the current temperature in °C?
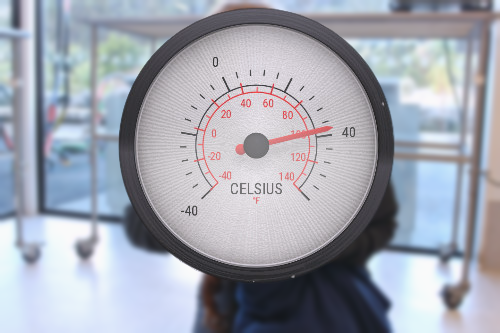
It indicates 38 °C
